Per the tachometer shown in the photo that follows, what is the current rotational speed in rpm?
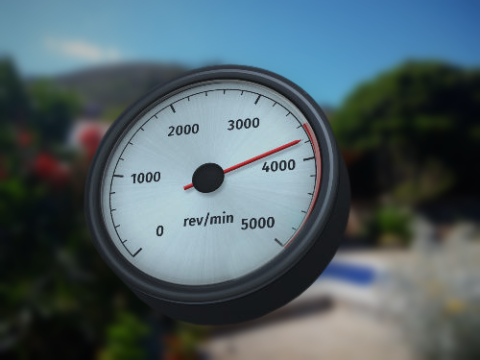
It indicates 3800 rpm
